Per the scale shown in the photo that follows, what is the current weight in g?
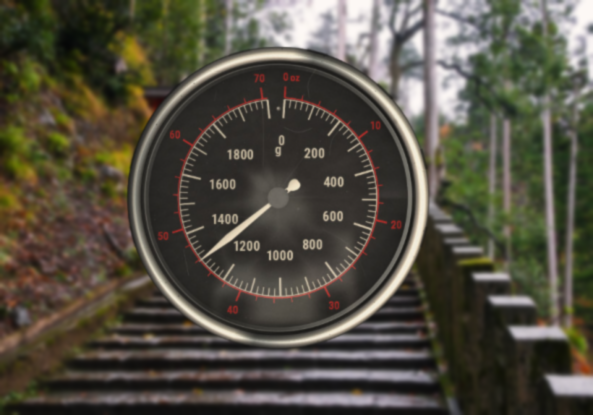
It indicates 1300 g
